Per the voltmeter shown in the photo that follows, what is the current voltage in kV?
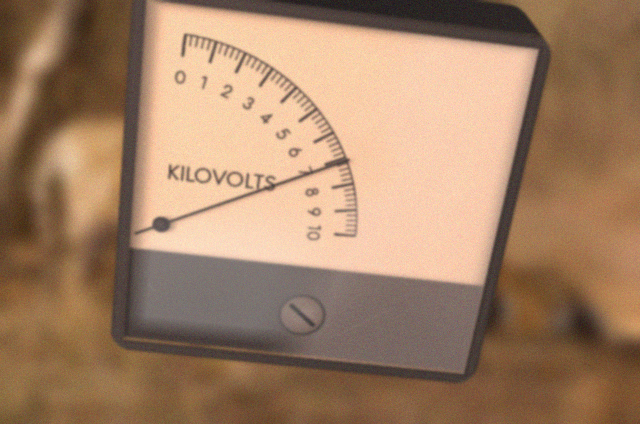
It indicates 7 kV
